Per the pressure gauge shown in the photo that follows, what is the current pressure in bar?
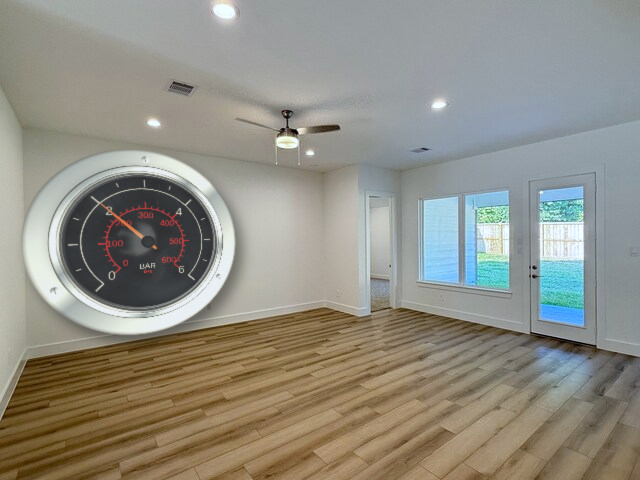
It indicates 2 bar
